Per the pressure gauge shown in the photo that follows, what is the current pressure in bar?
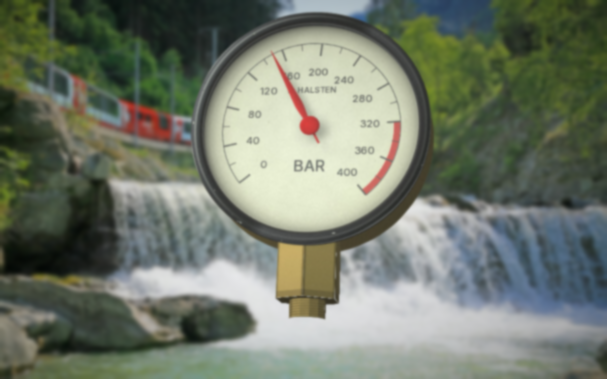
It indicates 150 bar
